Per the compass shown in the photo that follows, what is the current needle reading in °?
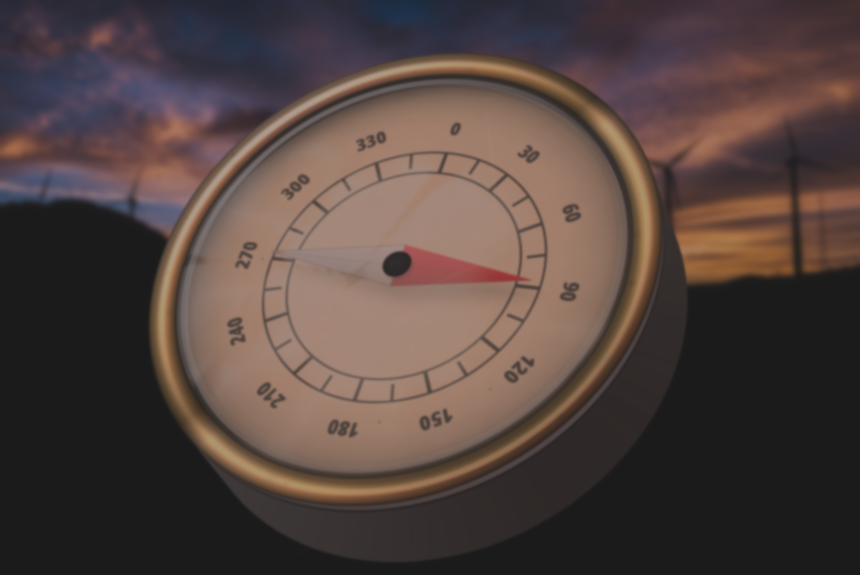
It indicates 90 °
